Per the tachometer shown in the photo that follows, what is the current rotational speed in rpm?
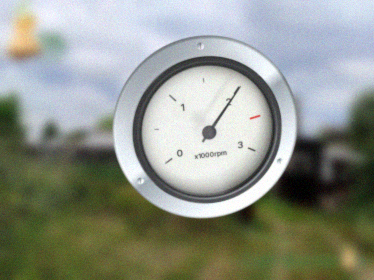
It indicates 2000 rpm
